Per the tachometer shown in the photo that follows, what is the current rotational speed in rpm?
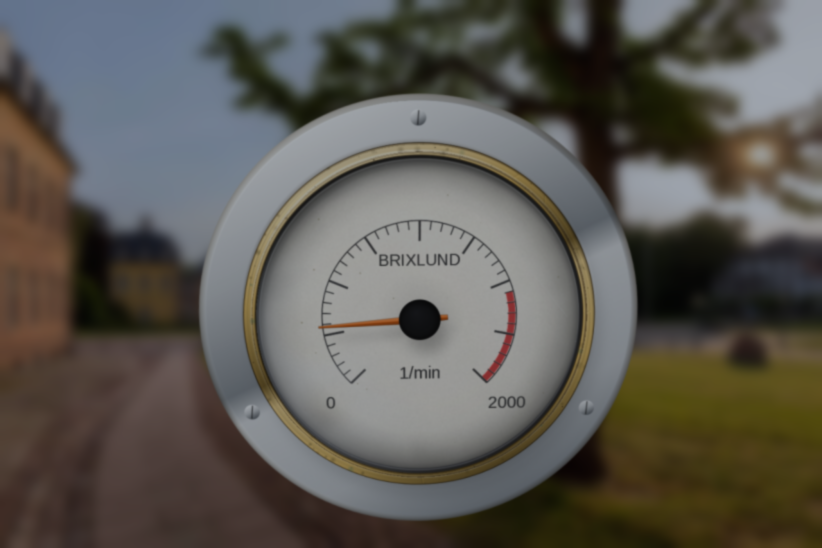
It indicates 300 rpm
